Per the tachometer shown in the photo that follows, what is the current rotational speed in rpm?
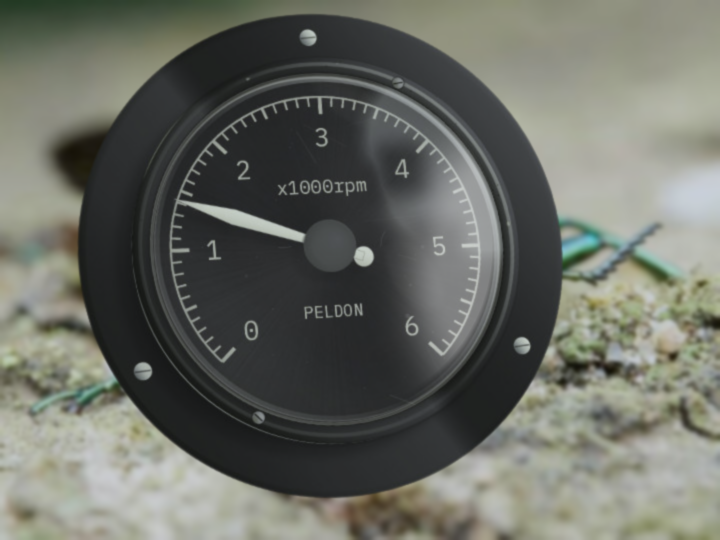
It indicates 1400 rpm
